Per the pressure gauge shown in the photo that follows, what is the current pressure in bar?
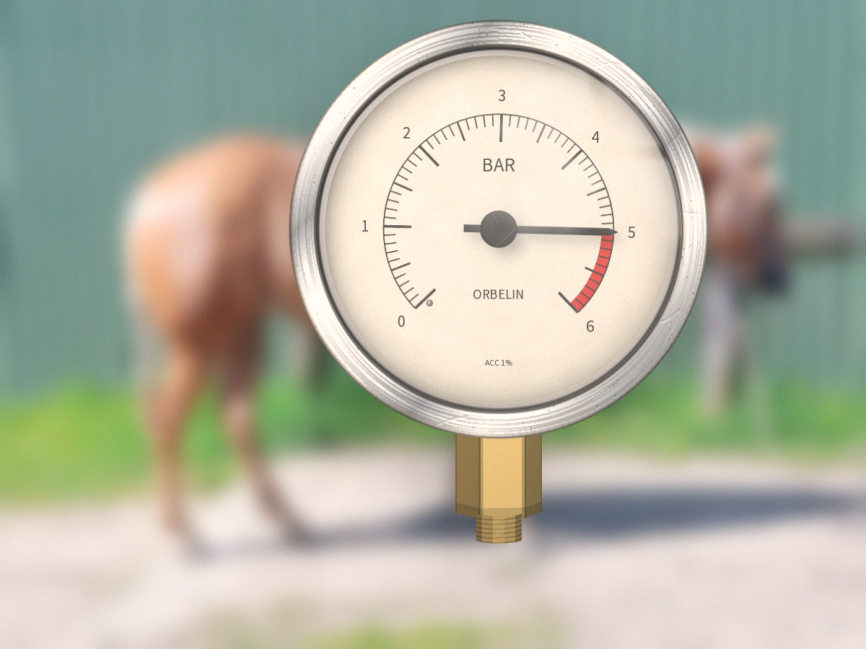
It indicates 5 bar
